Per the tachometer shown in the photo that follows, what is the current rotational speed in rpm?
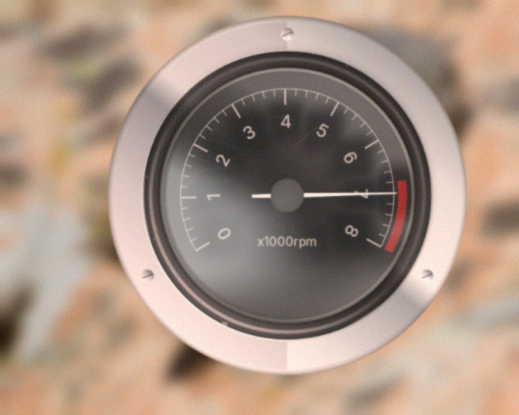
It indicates 7000 rpm
